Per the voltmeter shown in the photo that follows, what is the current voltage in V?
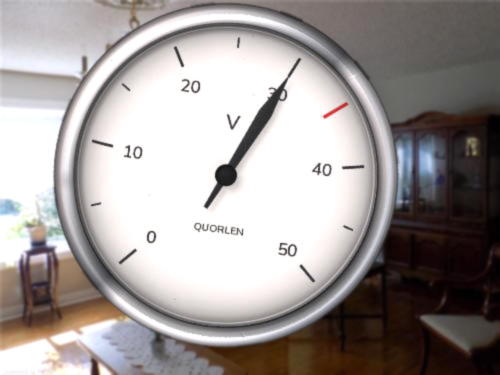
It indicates 30 V
